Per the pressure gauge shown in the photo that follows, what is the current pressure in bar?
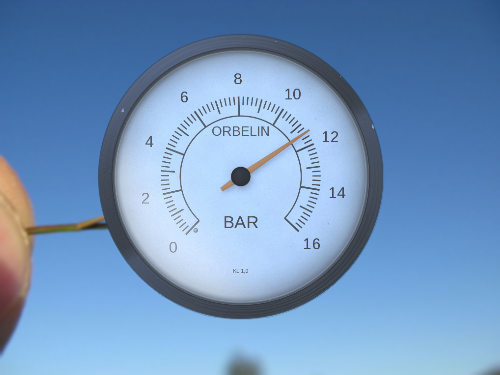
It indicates 11.4 bar
